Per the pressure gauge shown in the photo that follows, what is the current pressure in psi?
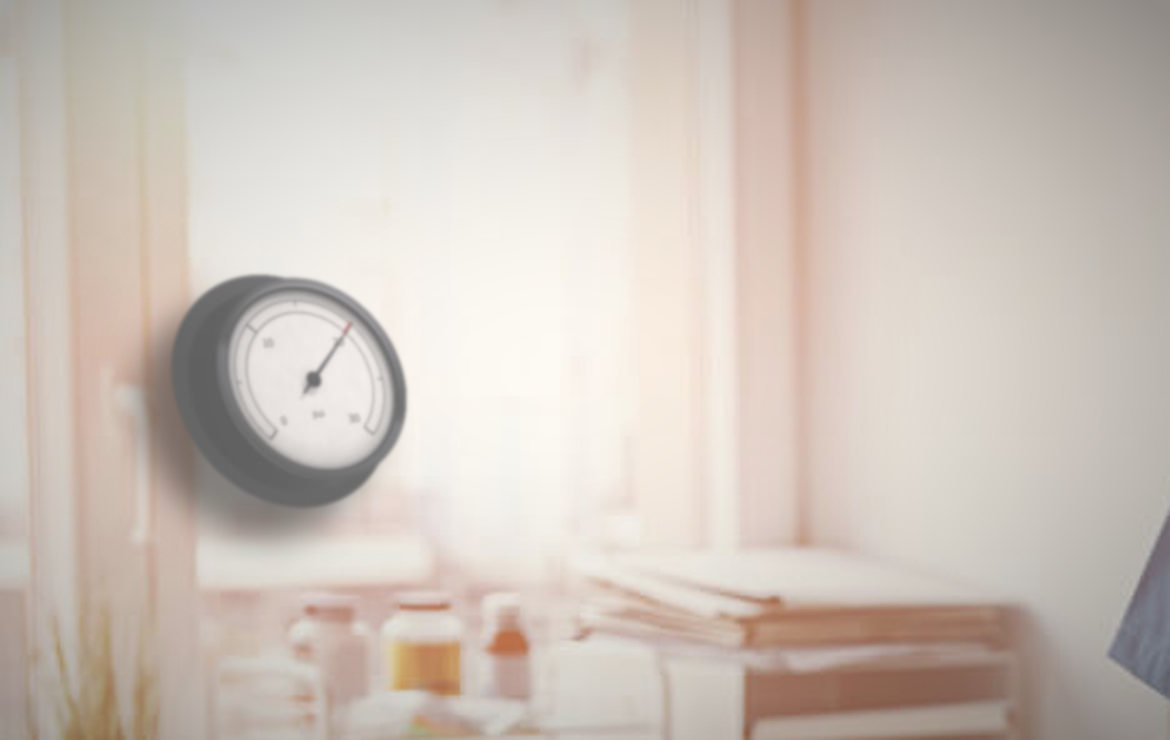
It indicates 20 psi
